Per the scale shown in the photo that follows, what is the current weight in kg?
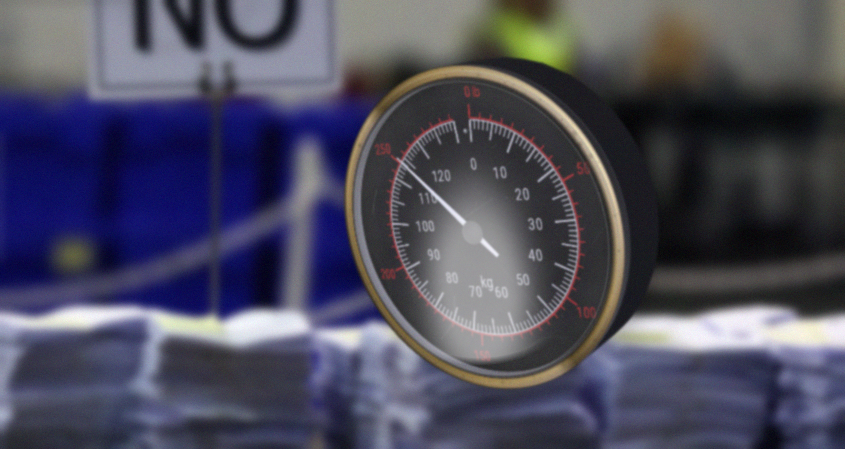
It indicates 115 kg
